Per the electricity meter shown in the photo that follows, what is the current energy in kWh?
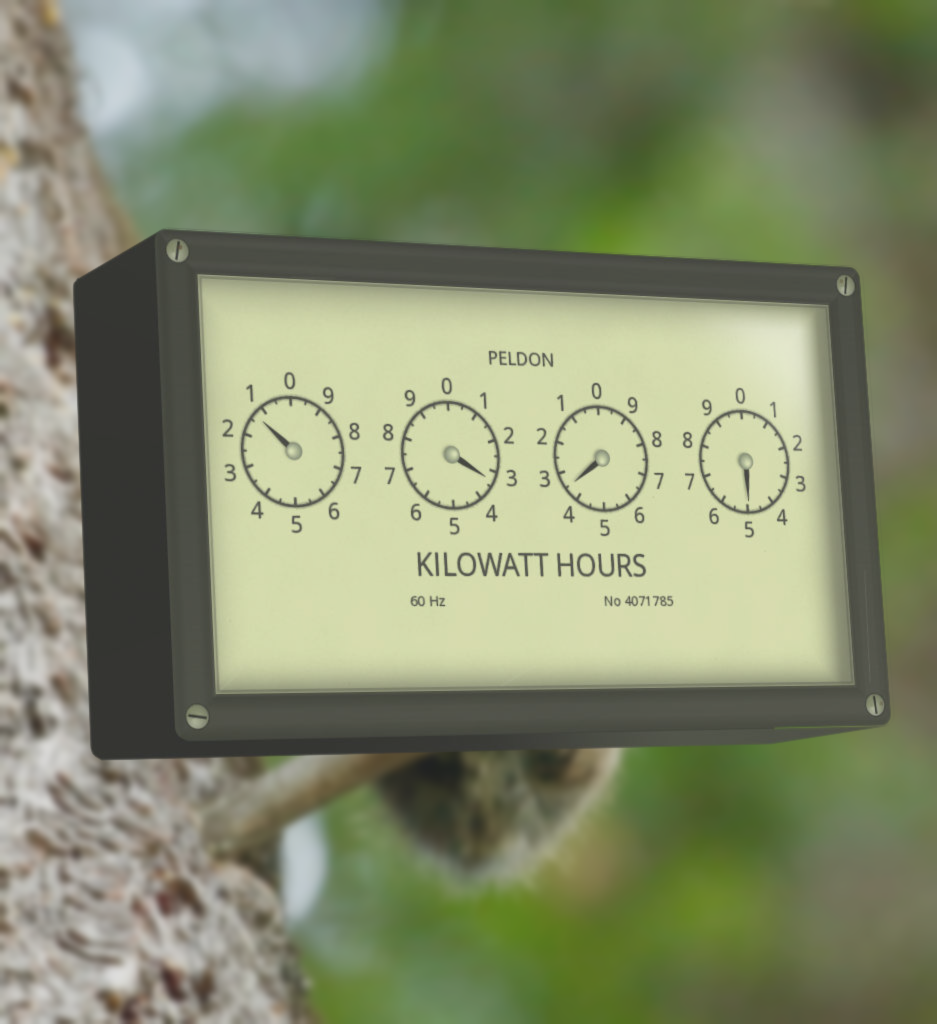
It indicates 1335 kWh
